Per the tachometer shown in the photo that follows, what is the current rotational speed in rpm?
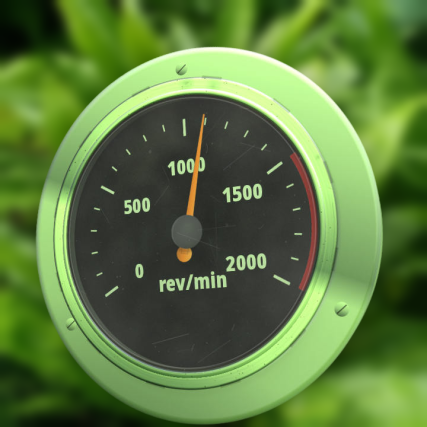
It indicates 1100 rpm
